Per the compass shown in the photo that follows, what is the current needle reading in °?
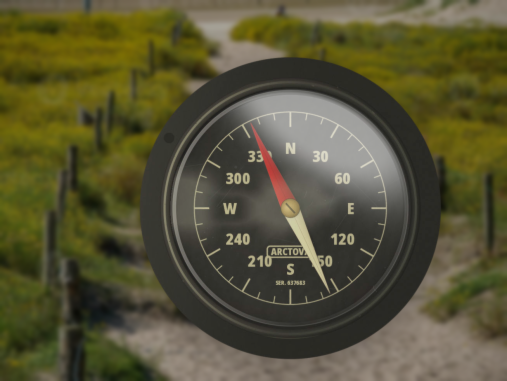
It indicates 335 °
